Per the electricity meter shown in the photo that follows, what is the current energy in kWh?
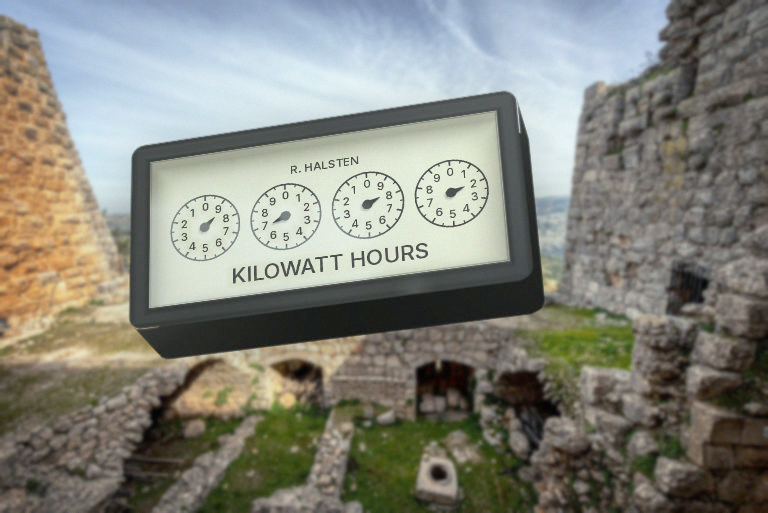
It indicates 8682 kWh
